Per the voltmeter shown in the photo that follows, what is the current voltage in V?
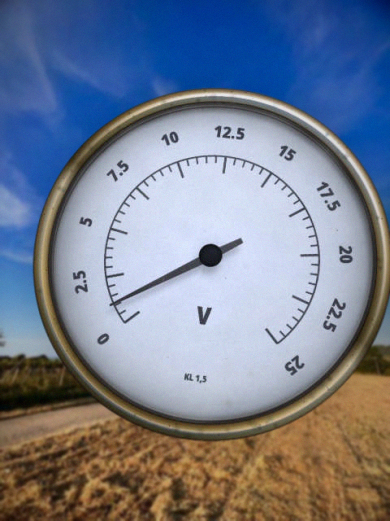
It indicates 1 V
